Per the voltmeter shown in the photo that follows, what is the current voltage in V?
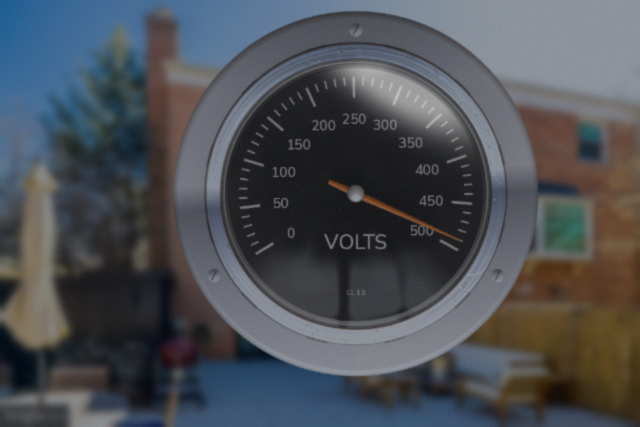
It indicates 490 V
